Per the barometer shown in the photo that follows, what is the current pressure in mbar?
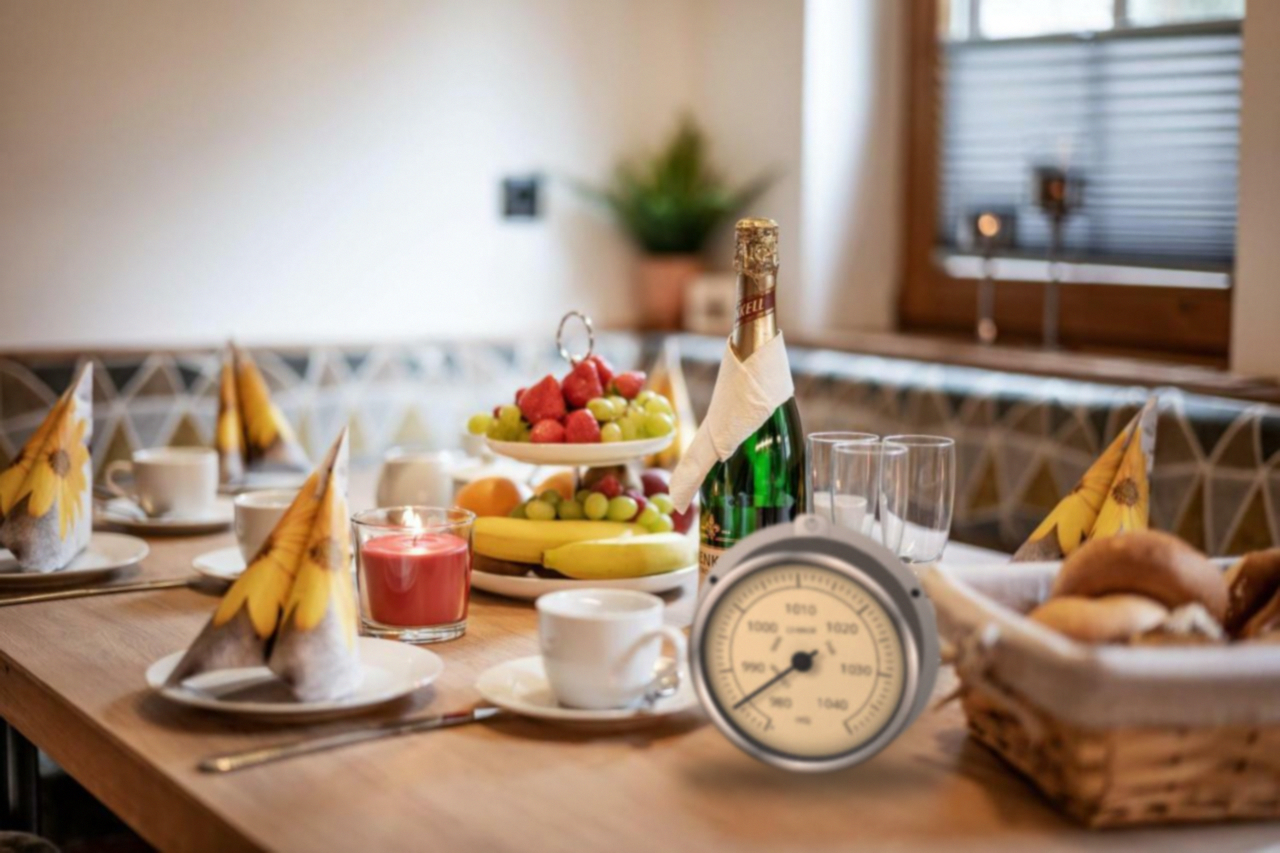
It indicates 985 mbar
